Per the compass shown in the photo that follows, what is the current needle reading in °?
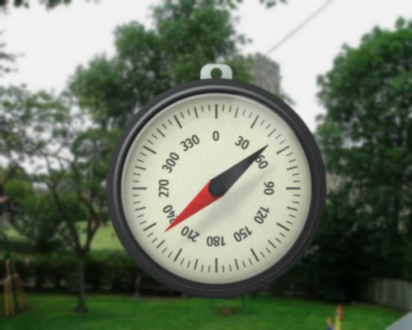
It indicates 230 °
